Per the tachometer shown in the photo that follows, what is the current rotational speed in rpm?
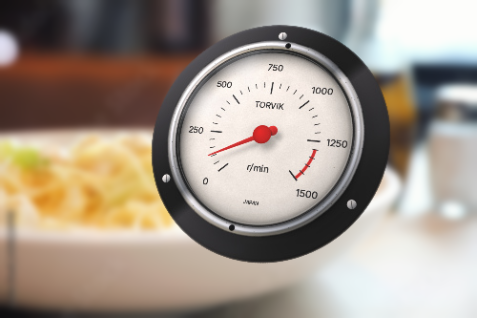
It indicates 100 rpm
